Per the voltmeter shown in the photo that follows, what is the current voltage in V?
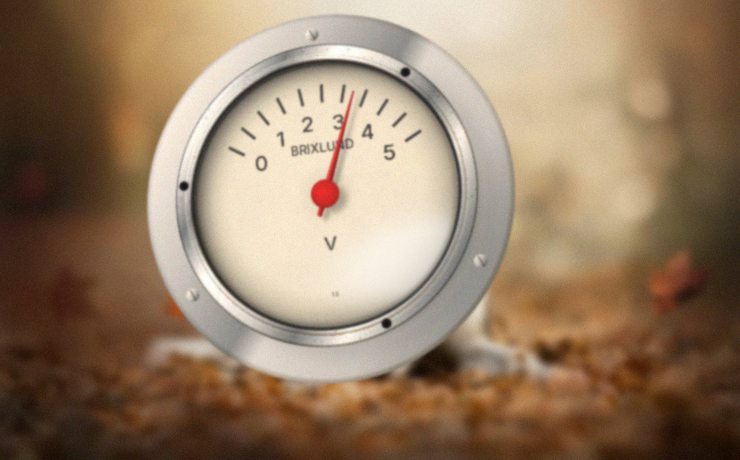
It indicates 3.25 V
